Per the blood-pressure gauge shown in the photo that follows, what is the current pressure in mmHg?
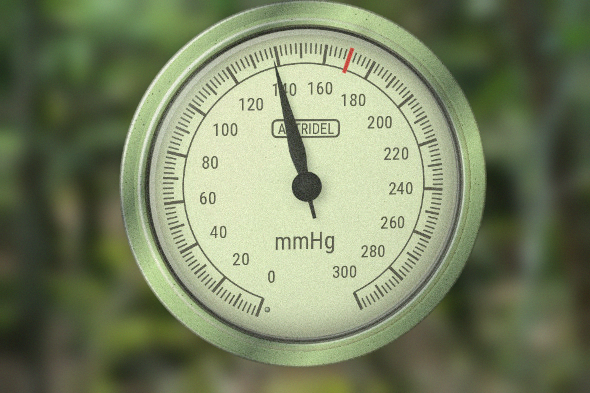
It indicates 138 mmHg
